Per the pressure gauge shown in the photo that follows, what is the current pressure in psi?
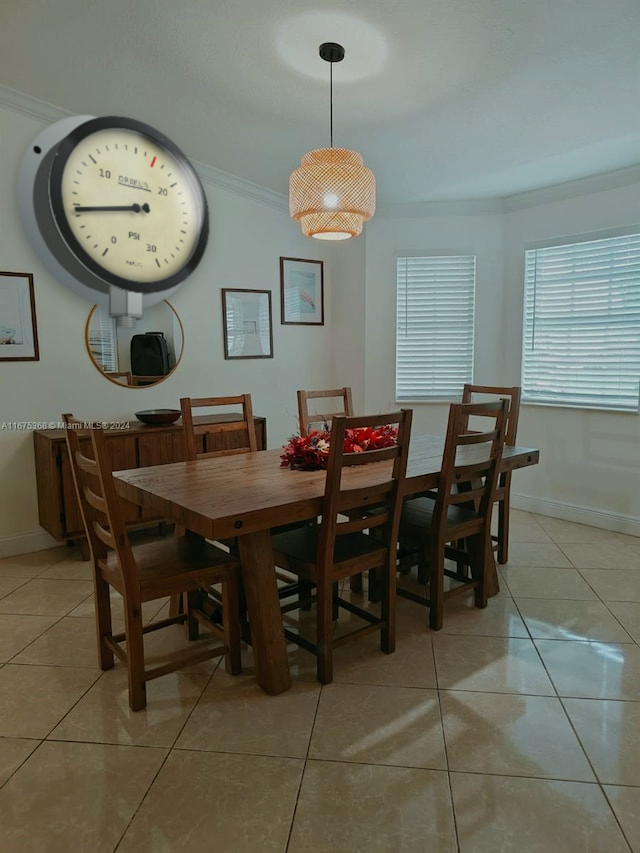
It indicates 4.5 psi
